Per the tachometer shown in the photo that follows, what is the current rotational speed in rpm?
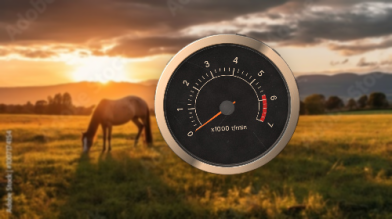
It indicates 0 rpm
